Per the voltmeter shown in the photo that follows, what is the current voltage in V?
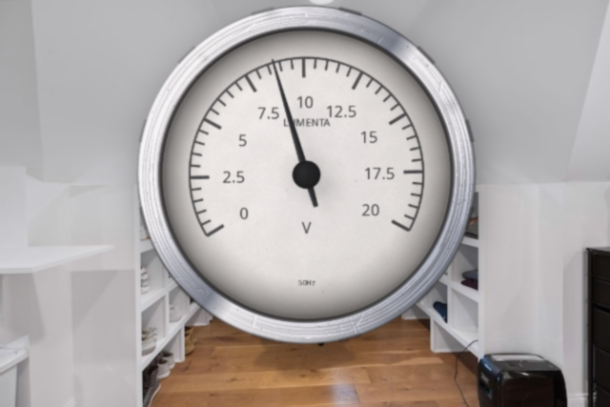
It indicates 8.75 V
